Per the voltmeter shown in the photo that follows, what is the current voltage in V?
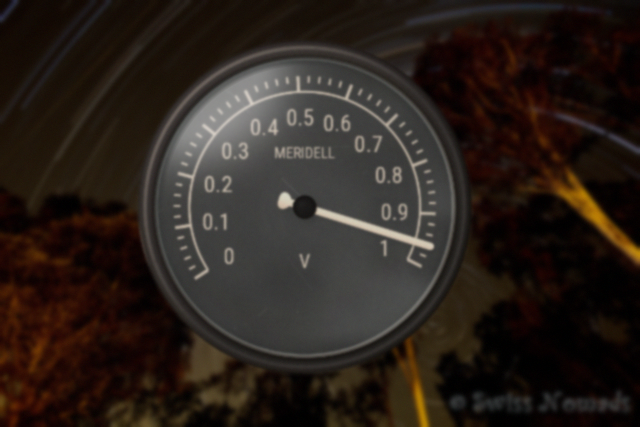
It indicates 0.96 V
